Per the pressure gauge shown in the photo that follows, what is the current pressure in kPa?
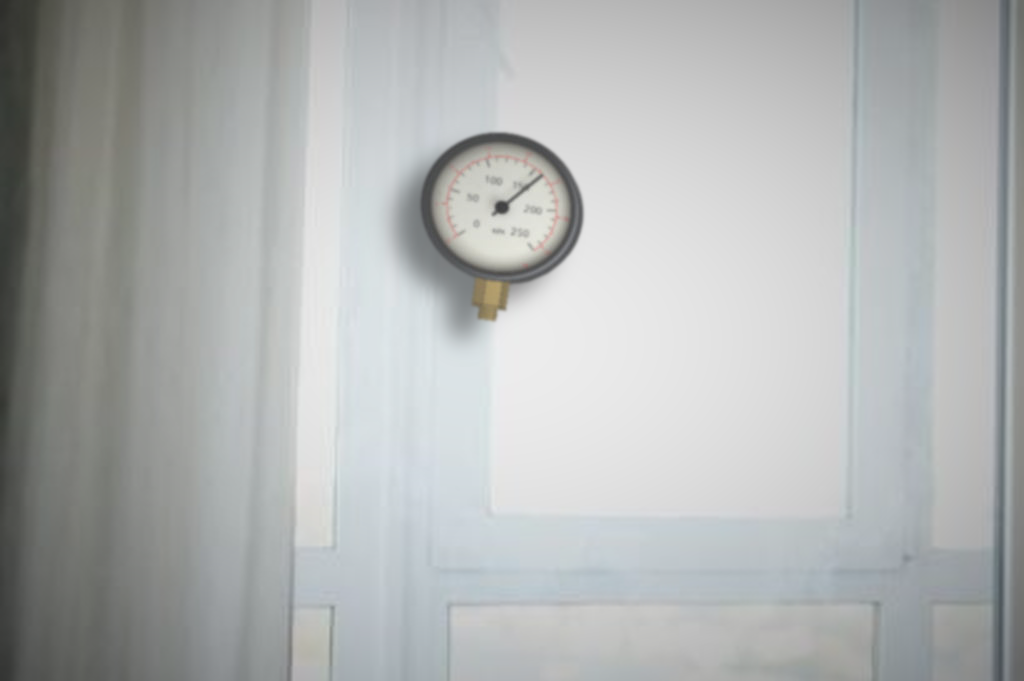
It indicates 160 kPa
